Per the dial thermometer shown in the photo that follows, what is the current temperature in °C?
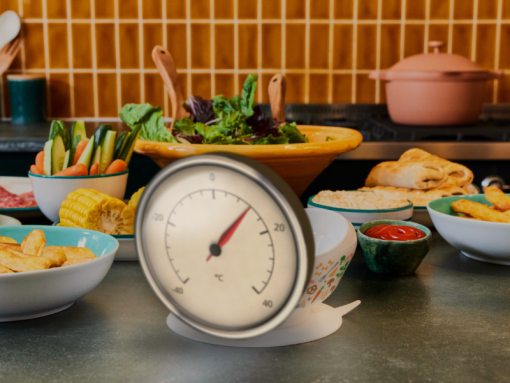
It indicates 12 °C
